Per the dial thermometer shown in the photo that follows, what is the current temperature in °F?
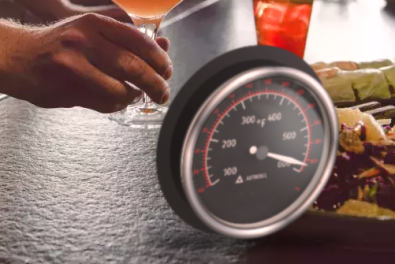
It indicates 580 °F
